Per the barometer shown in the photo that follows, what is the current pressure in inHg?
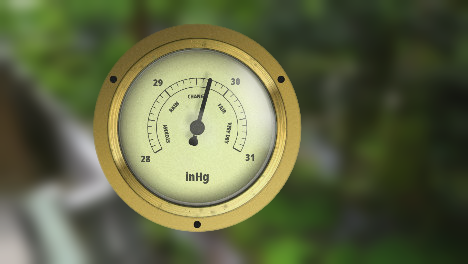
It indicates 29.7 inHg
